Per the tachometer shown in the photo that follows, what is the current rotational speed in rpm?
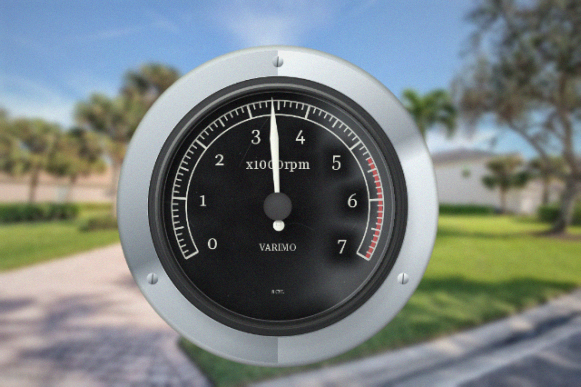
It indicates 3400 rpm
